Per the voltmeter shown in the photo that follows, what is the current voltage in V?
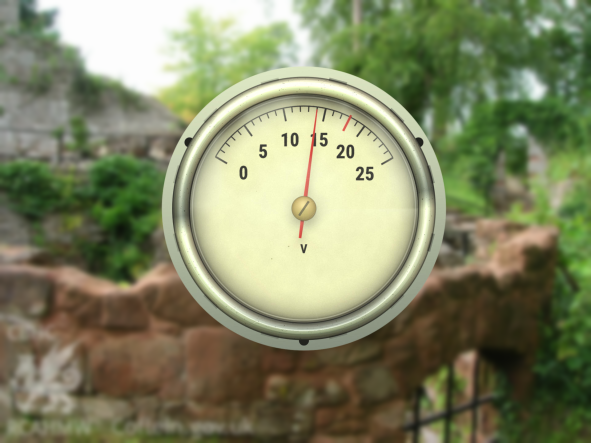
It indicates 14 V
